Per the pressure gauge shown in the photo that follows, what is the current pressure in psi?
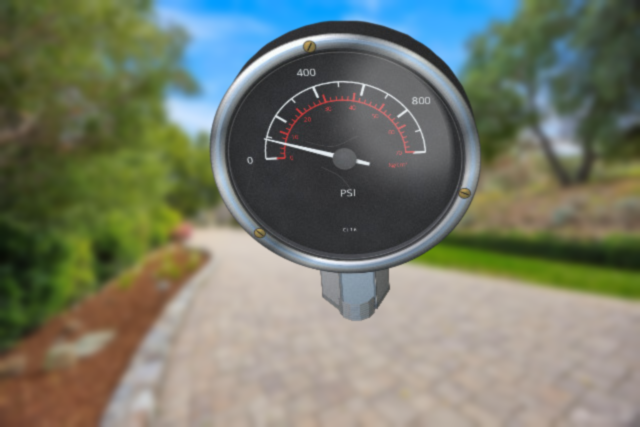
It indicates 100 psi
